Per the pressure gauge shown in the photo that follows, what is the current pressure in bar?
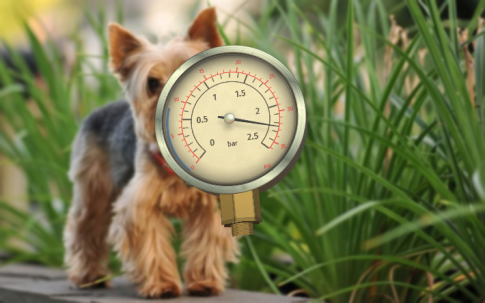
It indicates 2.25 bar
